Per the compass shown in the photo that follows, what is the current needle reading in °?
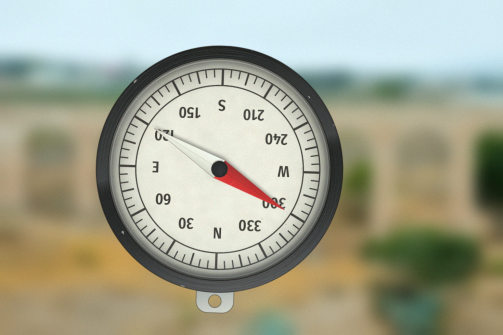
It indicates 300 °
